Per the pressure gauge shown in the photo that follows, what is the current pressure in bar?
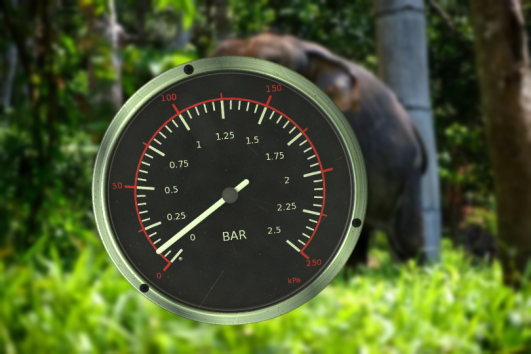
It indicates 0.1 bar
